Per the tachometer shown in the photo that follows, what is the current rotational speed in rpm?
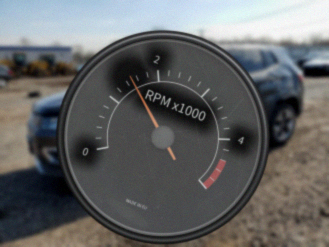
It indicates 1500 rpm
